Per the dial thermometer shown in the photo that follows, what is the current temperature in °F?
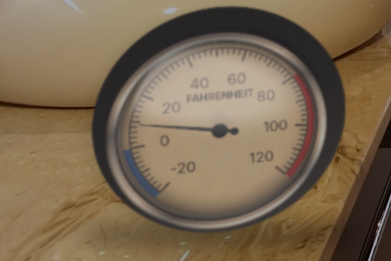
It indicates 10 °F
